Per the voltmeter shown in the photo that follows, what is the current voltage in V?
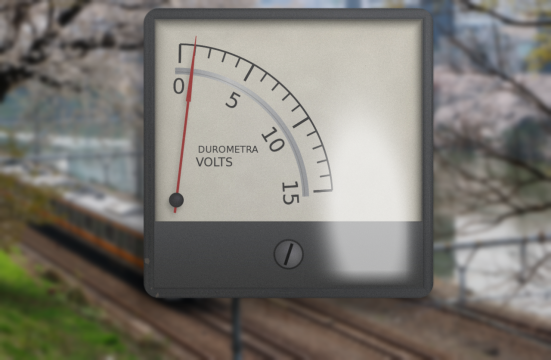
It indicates 1 V
